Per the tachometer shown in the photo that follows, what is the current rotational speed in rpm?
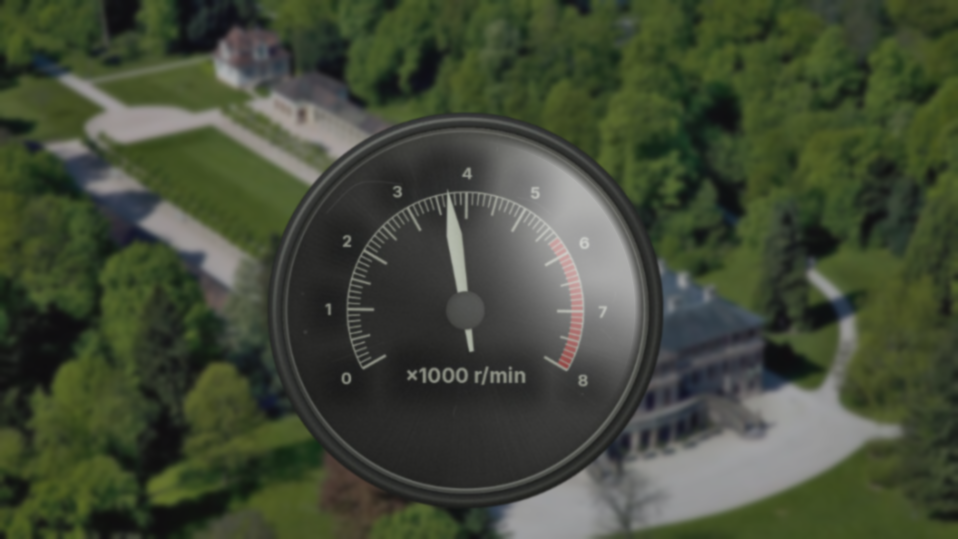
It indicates 3700 rpm
